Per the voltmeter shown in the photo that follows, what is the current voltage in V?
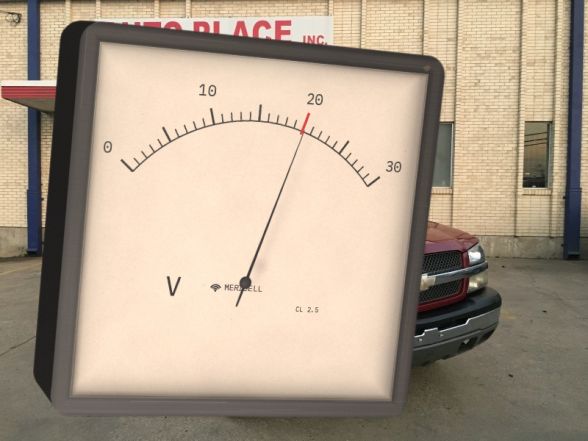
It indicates 20 V
